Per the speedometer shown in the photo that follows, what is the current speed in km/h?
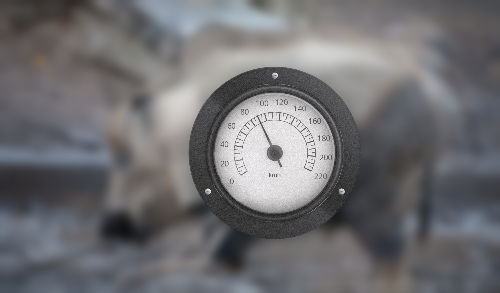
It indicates 90 km/h
